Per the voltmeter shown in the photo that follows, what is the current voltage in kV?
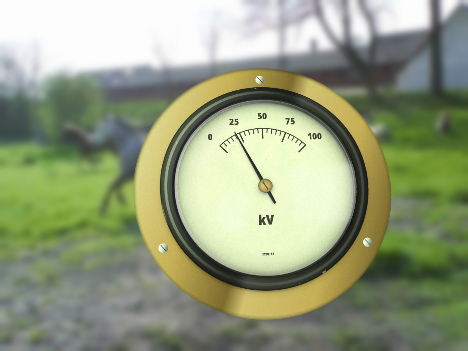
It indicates 20 kV
